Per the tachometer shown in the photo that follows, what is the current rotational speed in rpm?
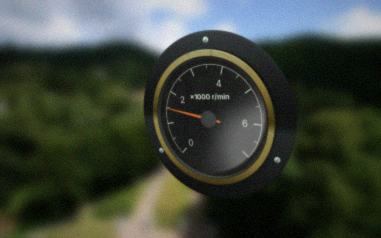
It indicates 1500 rpm
